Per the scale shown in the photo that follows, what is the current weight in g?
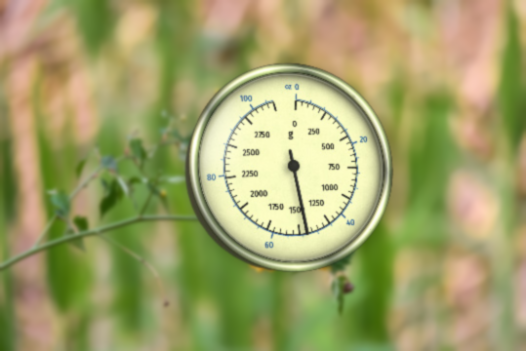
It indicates 1450 g
